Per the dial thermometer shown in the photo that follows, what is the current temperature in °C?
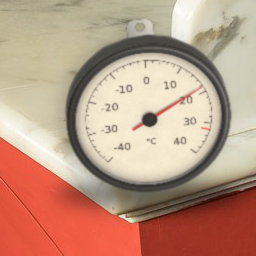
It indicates 18 °C
